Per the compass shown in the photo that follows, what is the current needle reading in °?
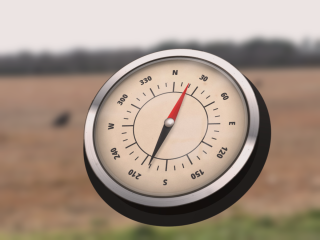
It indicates 20 °
